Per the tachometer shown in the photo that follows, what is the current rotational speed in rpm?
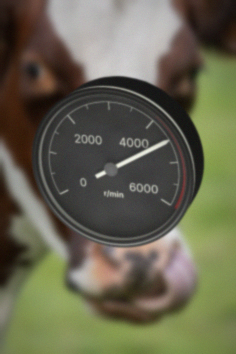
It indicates 4500 rpm
